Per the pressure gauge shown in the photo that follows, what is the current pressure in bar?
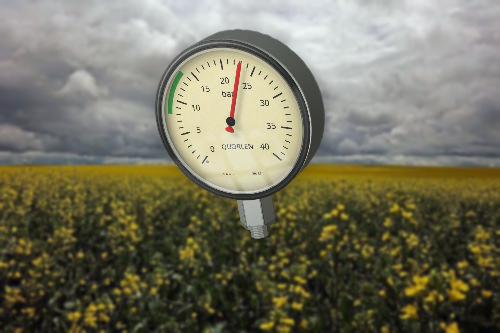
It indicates 23 bar
